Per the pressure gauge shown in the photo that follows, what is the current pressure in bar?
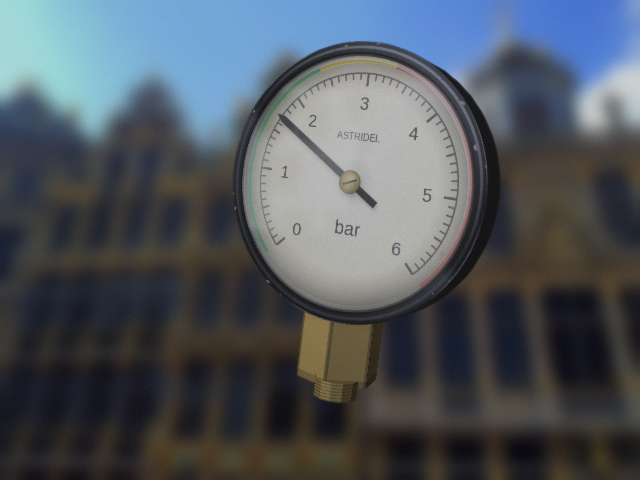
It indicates 1.7 bar
